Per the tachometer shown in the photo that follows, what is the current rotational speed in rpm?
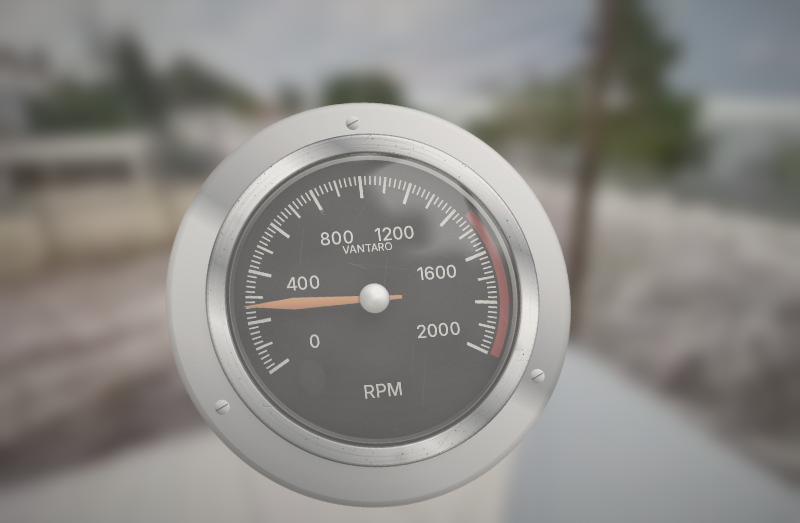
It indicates 260 rpm
